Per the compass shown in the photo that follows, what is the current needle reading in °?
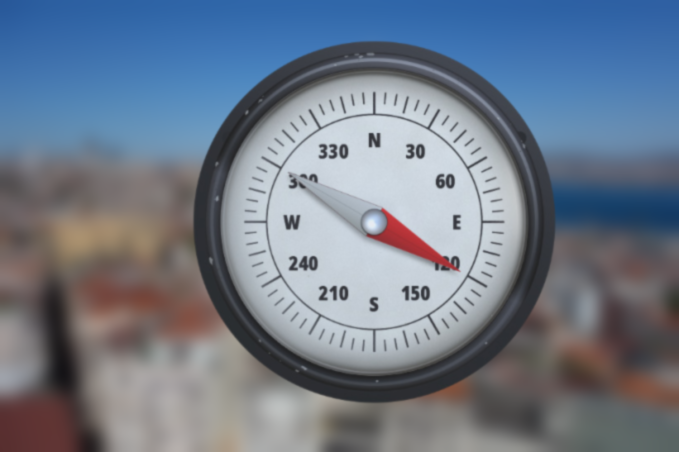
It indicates 120 °
